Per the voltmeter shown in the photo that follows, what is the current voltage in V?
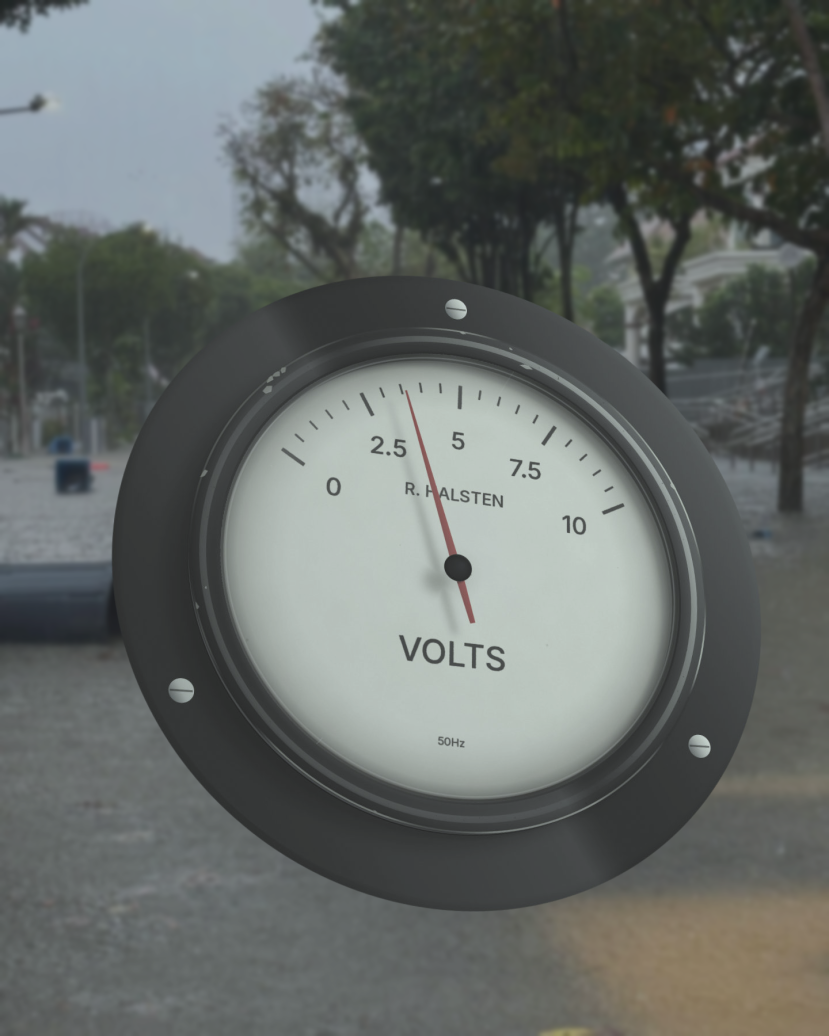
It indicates 3.5 V
